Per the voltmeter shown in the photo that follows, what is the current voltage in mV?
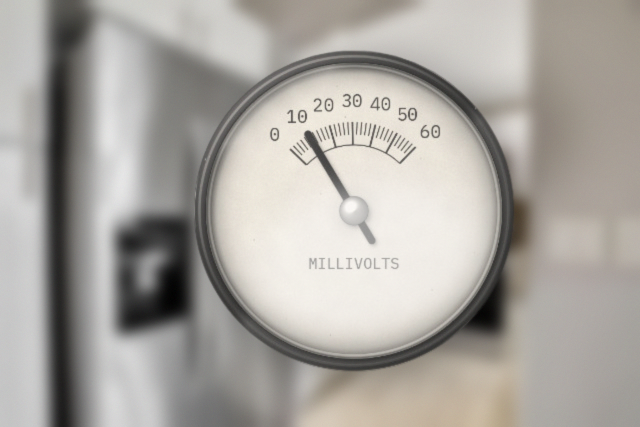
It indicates 10 mV
